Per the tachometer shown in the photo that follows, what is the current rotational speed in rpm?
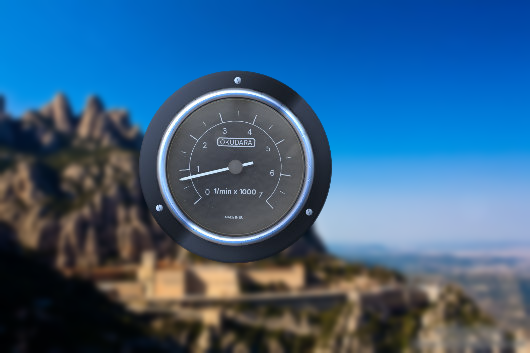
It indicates 750 rpm
